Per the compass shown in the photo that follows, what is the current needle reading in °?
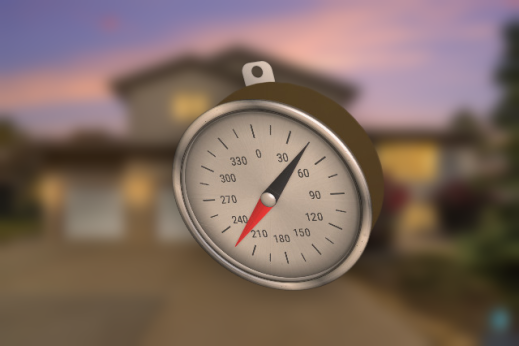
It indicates 225 °
